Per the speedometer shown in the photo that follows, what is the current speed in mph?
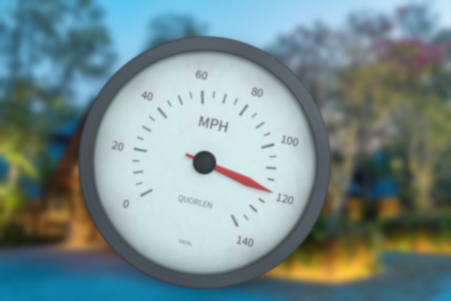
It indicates 120 mph
